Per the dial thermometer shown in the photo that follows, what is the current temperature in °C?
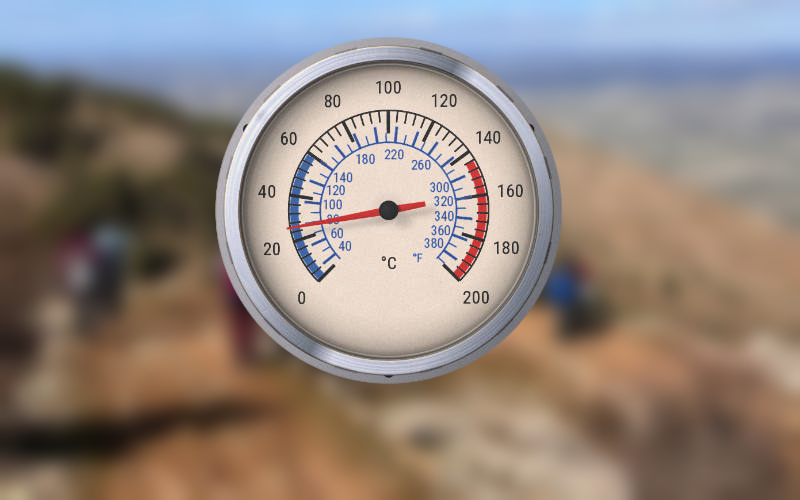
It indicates 26 °C
